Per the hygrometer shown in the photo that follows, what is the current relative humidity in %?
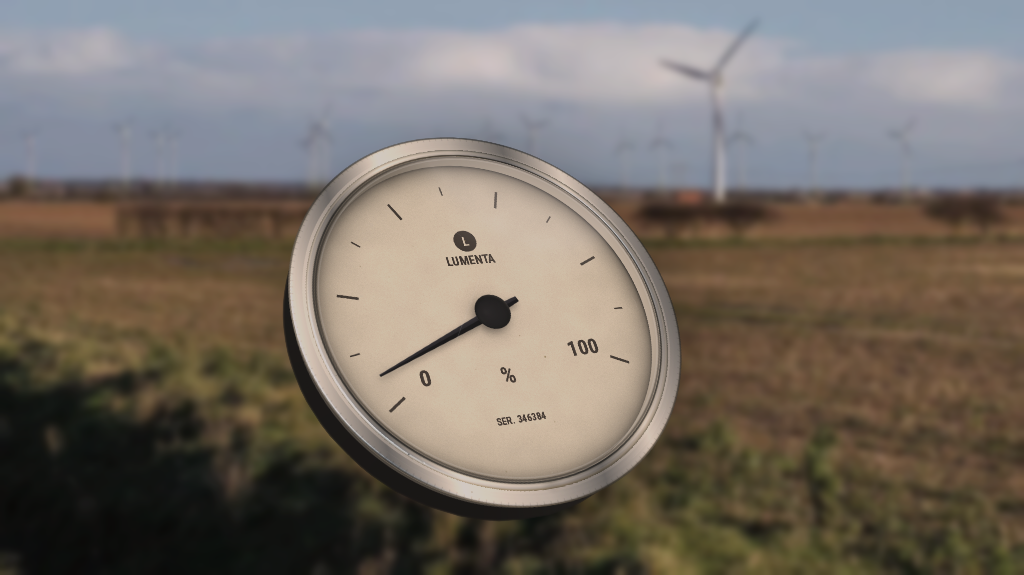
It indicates 5 %
